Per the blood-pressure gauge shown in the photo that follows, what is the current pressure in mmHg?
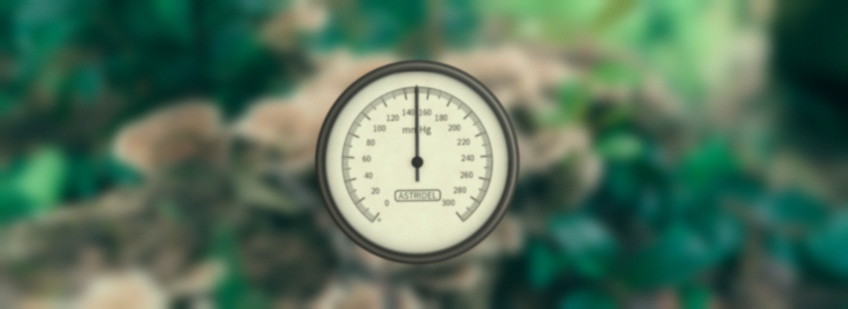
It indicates 150 mmHg
